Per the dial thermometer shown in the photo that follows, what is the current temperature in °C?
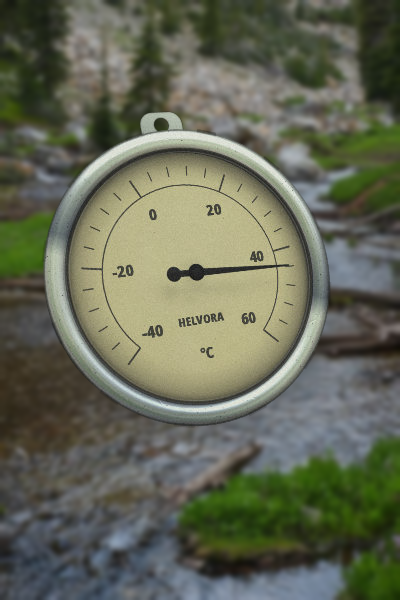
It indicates 44 °C
